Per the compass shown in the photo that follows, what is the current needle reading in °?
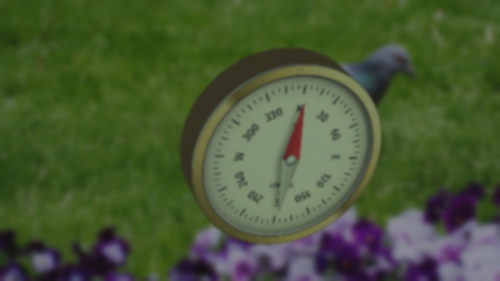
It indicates 0 °
